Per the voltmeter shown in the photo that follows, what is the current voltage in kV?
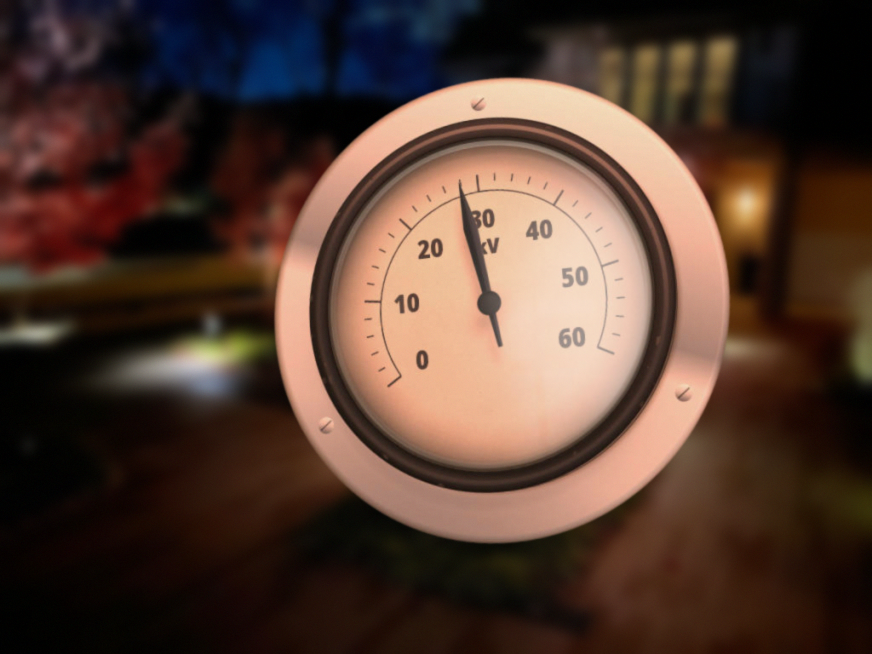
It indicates 28 kV
